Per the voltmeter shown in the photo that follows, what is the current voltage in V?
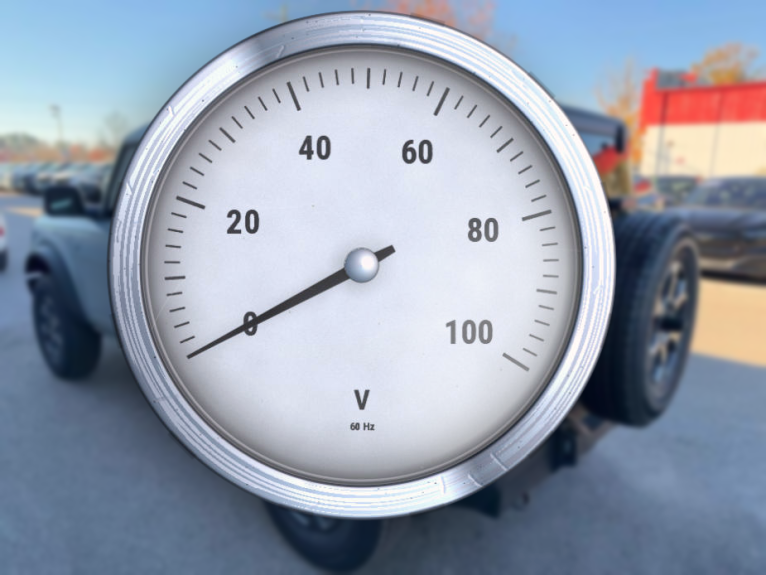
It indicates 0 V
